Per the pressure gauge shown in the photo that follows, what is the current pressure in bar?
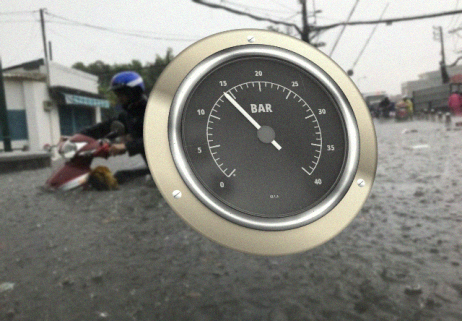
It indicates 14 bar
